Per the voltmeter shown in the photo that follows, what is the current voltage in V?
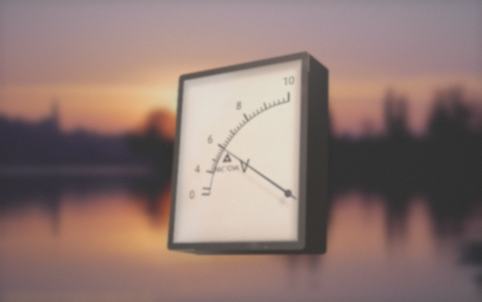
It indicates 6 V
